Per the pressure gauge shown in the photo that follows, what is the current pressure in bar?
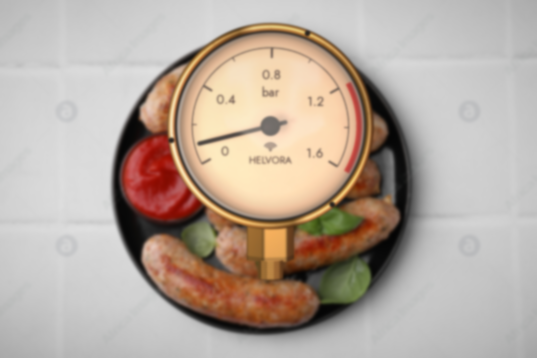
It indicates 0.1 bar
